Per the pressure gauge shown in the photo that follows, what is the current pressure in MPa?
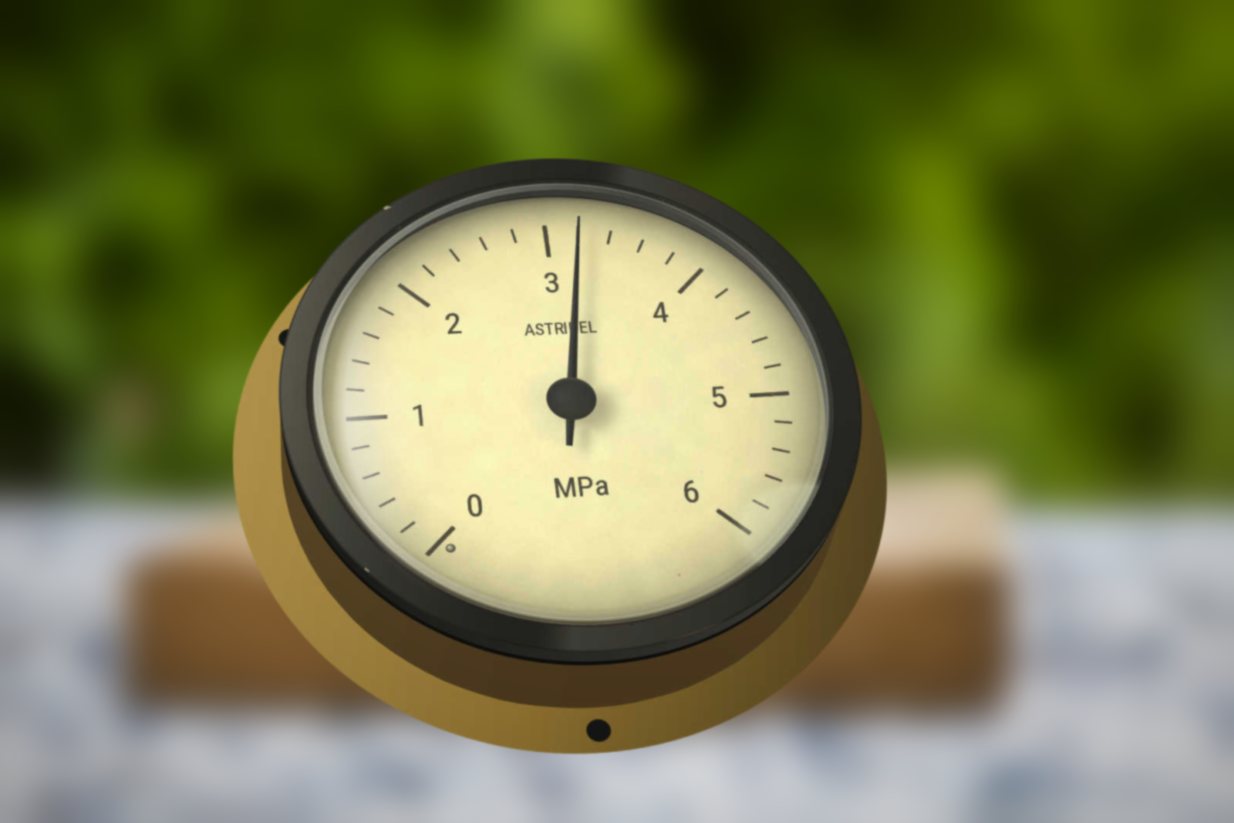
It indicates 3.2 MPa
